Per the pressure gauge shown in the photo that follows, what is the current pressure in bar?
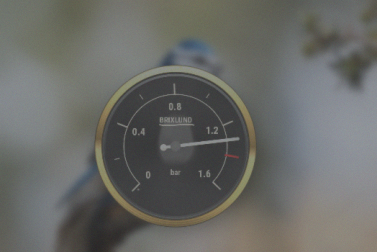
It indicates 1.3 bar
